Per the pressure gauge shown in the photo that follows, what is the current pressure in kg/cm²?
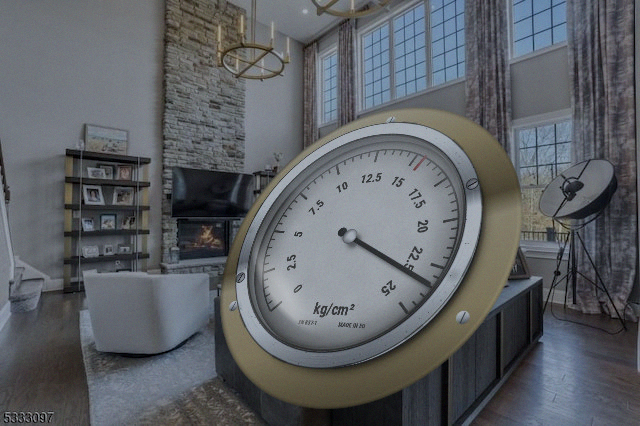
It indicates 23.5 kg/cm²
